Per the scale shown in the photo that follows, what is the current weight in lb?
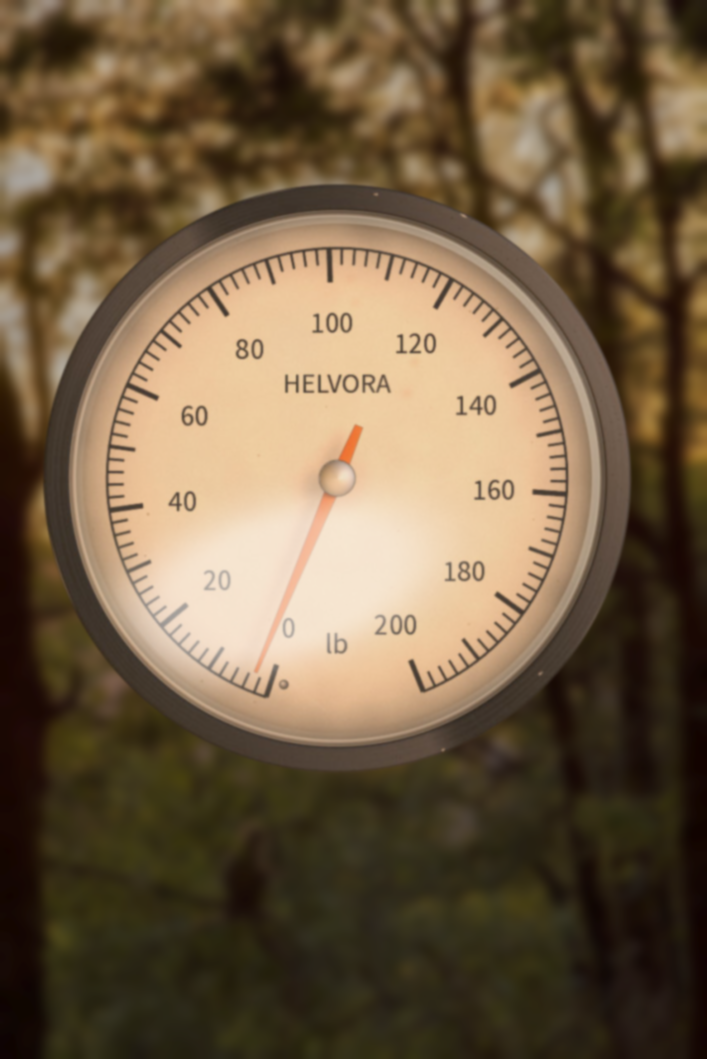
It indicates 3 lb
